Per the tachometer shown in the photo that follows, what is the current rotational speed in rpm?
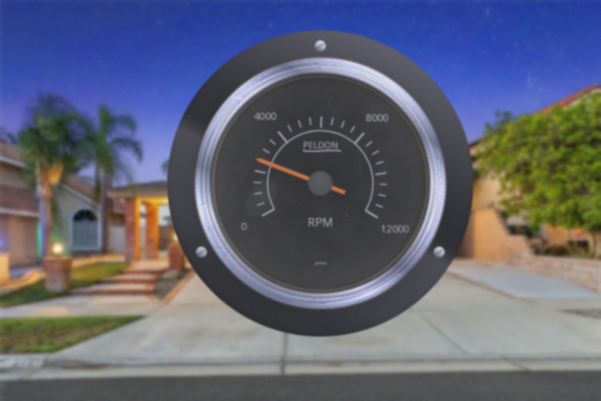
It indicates 2500 rpm
